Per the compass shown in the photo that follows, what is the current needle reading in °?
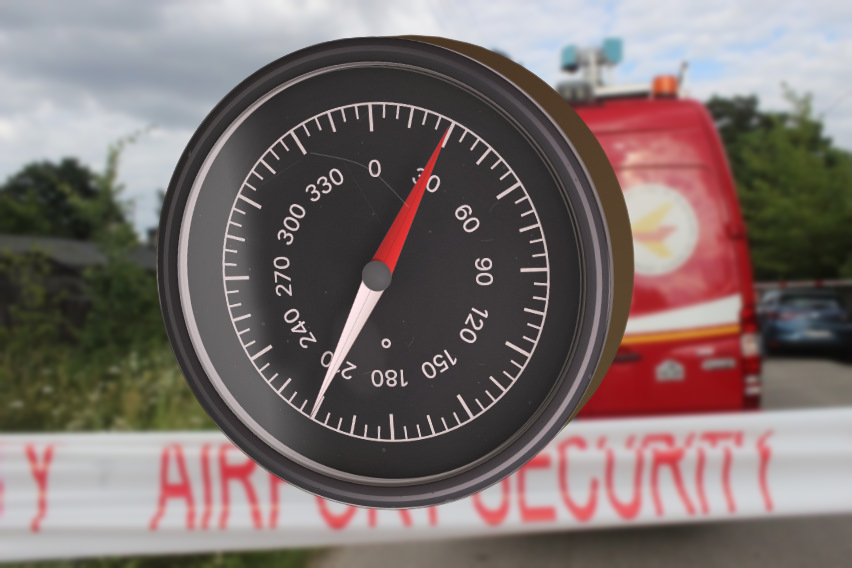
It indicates 30 °
